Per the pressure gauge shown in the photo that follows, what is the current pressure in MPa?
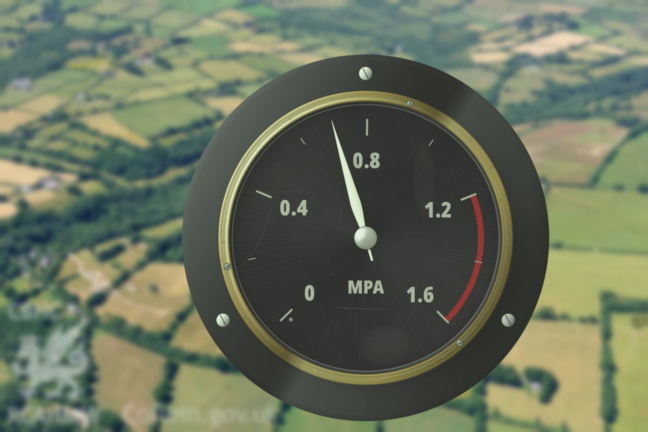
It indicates 0.7 MPa
